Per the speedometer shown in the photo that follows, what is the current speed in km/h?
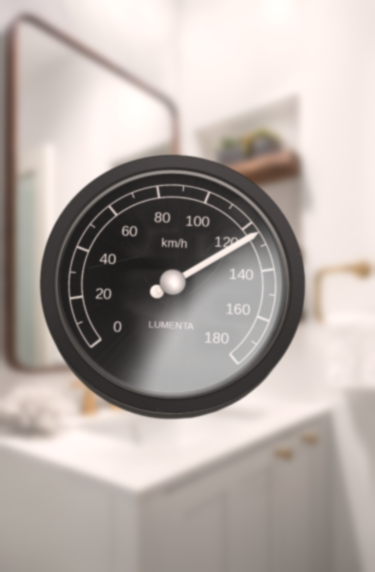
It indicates 125 km/h
